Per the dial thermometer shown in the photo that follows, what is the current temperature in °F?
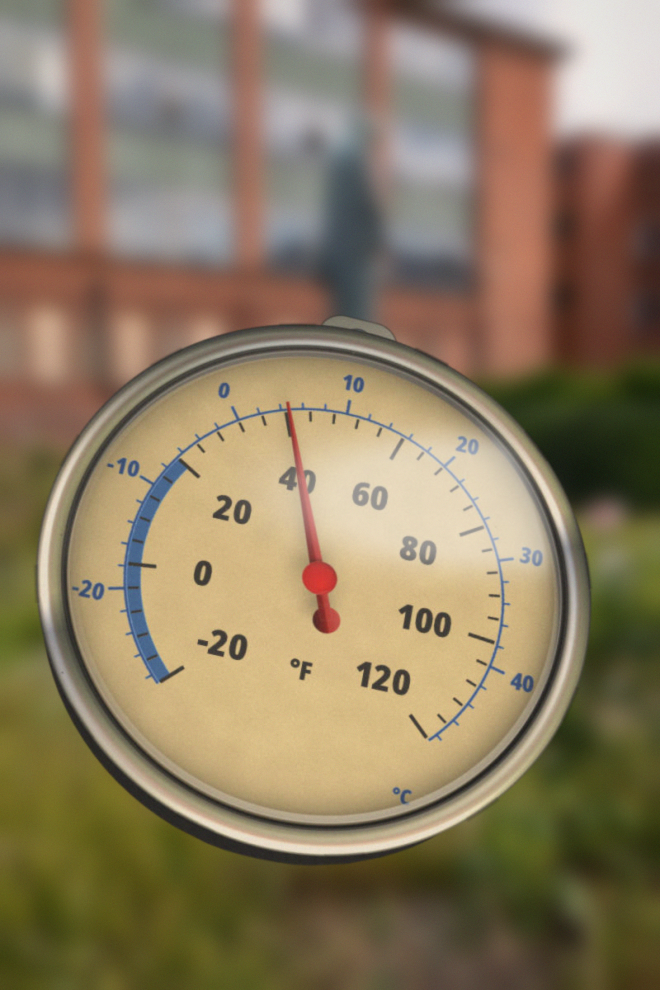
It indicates 40 °F
